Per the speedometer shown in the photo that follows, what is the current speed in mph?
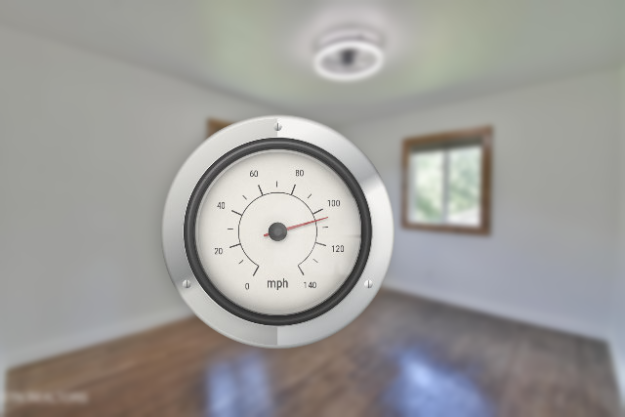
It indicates 105 mph
